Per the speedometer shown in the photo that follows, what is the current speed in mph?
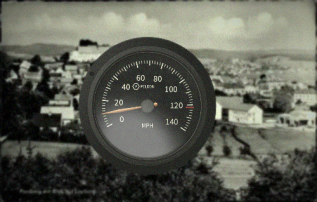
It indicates 10 mph
